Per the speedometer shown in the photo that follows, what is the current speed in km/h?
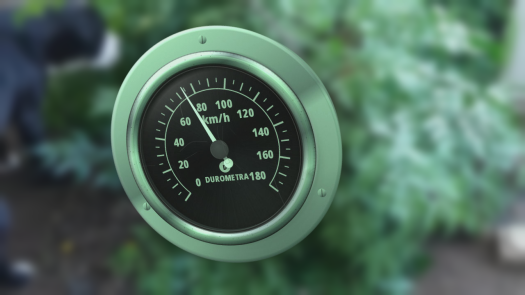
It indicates 75 km/h
